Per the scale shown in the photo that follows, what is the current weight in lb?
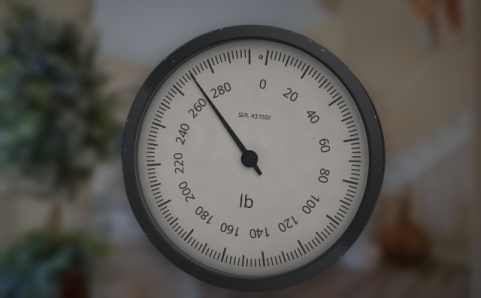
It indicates 270 lb
